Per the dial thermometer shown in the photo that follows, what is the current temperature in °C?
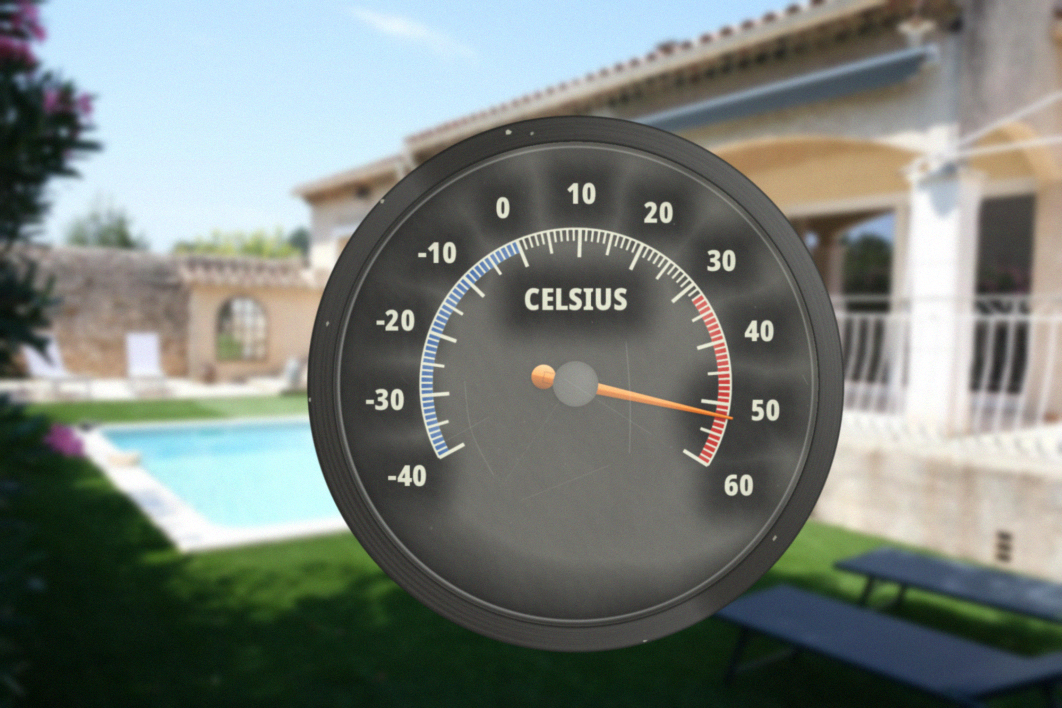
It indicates 52 °C
